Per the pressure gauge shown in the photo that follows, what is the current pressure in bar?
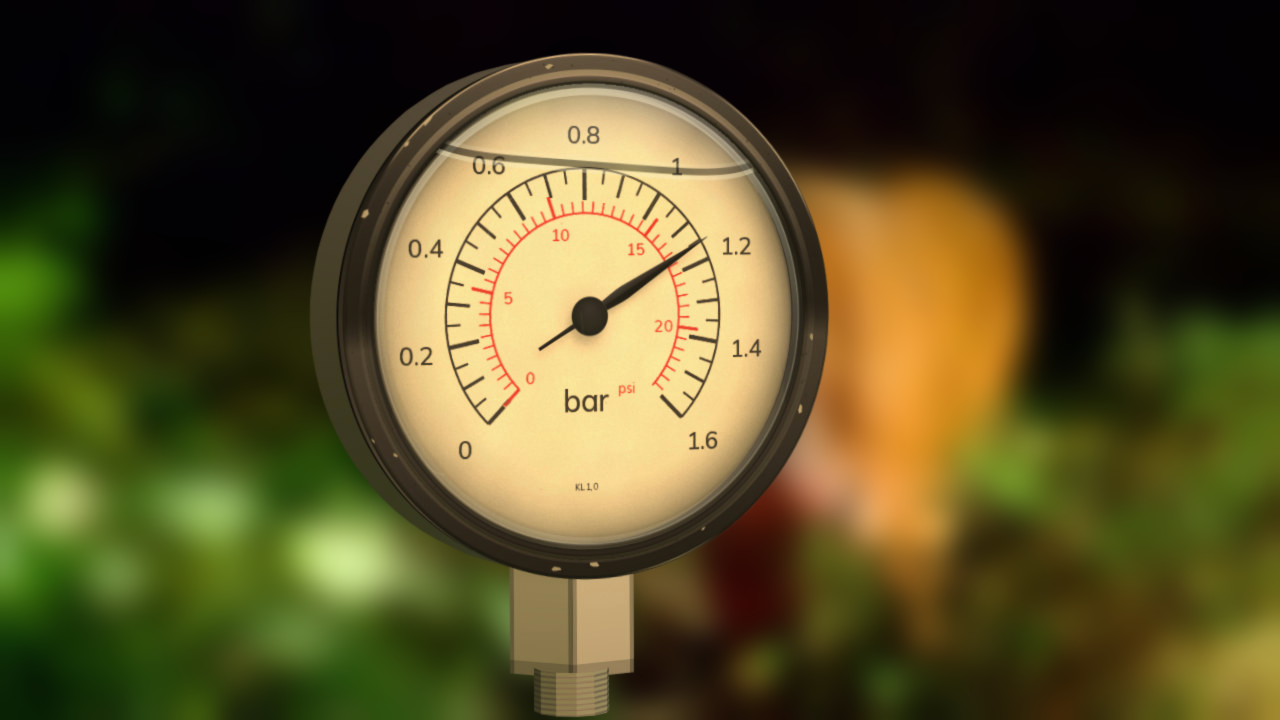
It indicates 1.15 bar
